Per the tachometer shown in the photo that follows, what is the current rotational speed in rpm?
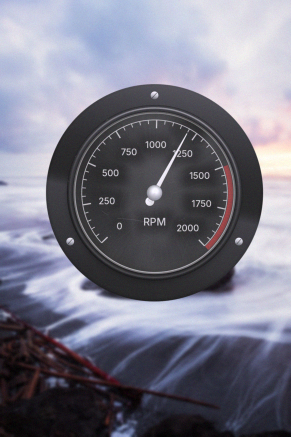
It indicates 1200 rpm
